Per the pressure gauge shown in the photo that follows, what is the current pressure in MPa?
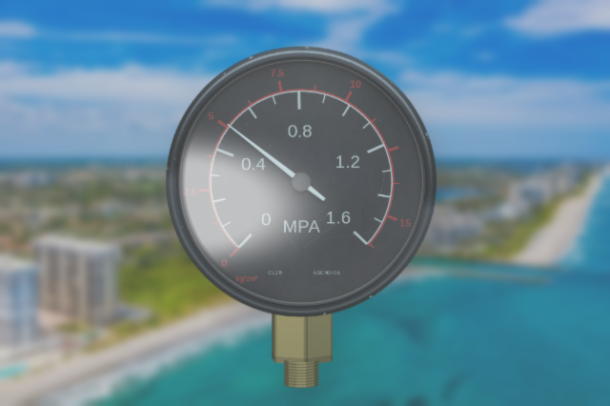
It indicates 0.5 MPa
